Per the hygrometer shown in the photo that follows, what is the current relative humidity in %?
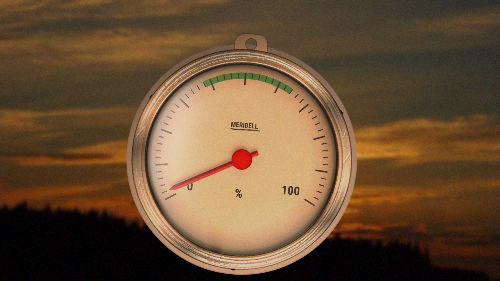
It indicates 2 %
